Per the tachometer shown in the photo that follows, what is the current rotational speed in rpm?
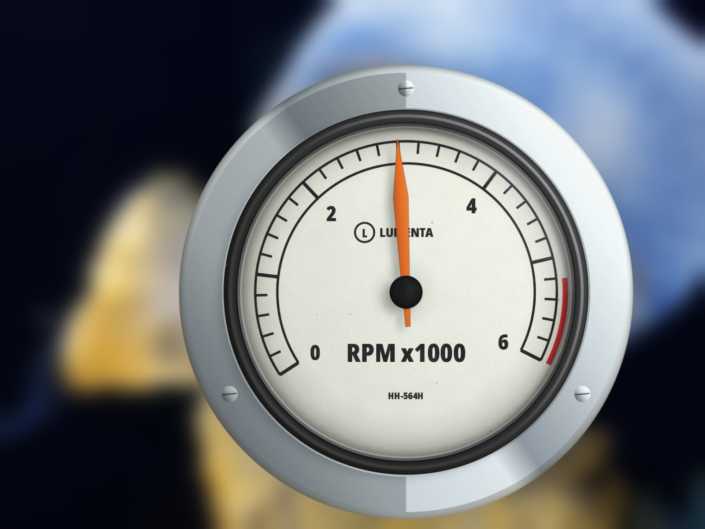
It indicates 3000 rpm
